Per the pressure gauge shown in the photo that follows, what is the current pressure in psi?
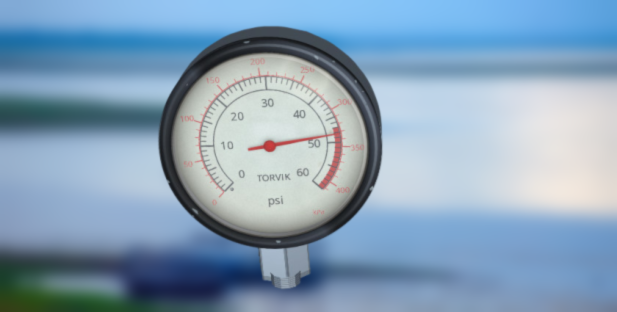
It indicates 48 psi
